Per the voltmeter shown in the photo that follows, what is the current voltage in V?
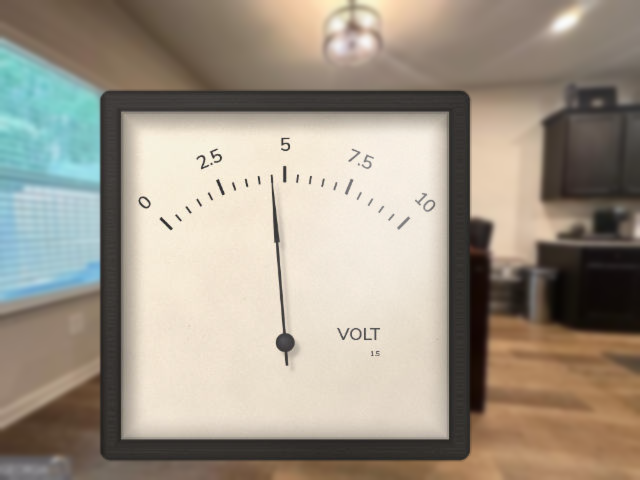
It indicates 4.5 V
